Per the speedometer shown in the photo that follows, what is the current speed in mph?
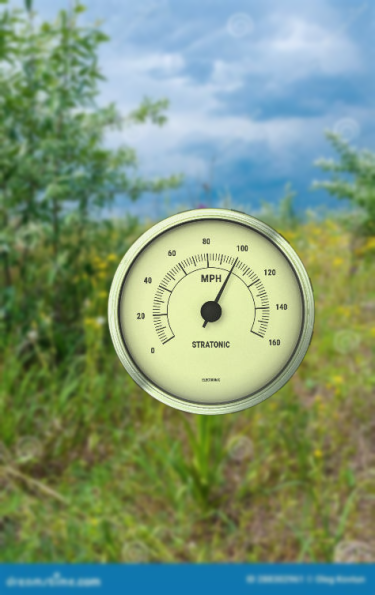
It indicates 100 mph
